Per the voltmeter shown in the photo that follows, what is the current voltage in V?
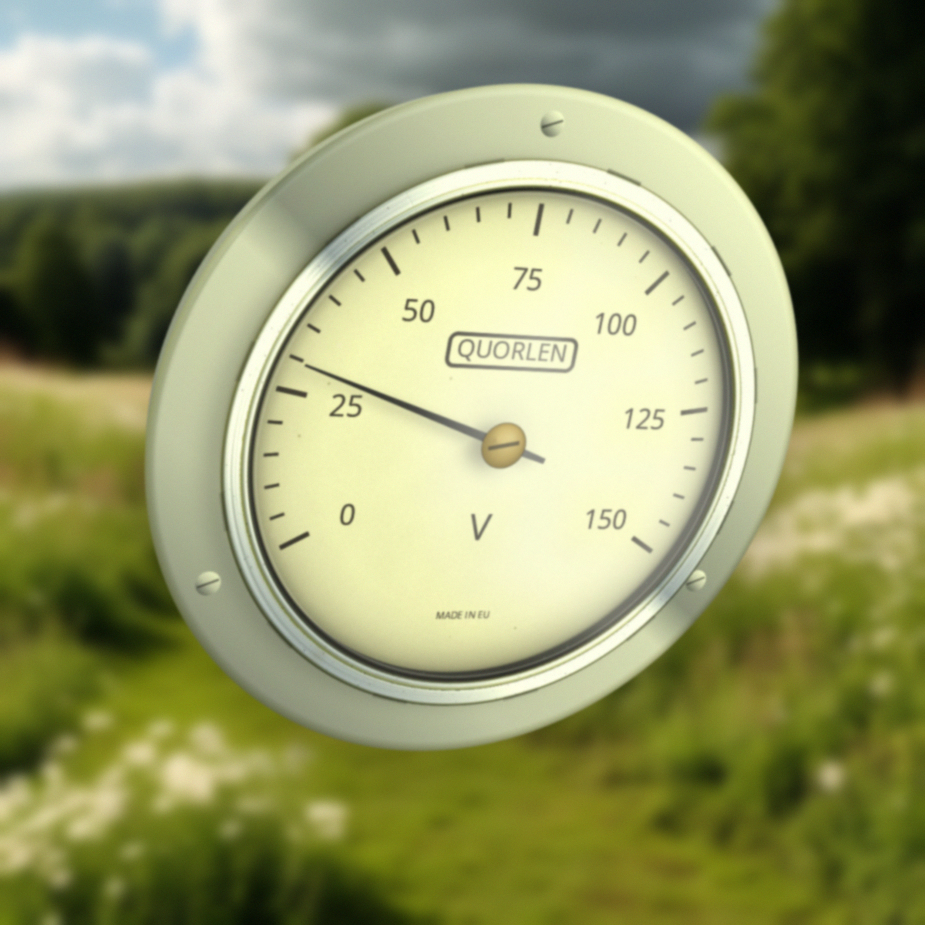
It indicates 30 V
